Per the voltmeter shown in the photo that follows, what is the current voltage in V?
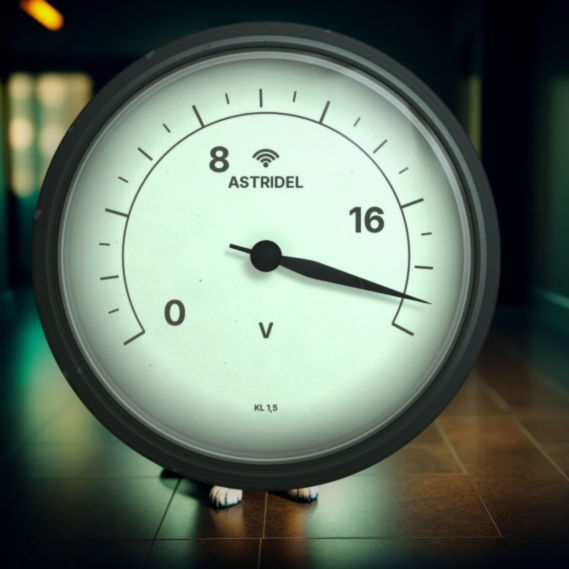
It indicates 19 V
